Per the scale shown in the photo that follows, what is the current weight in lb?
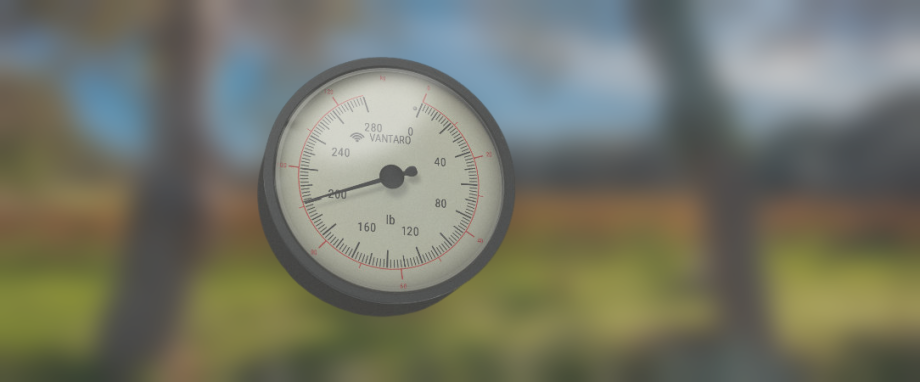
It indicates 200 lb
